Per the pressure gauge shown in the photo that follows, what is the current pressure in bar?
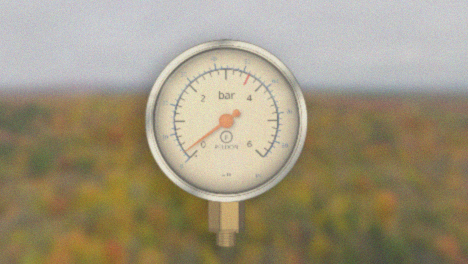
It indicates 0.2 bar
